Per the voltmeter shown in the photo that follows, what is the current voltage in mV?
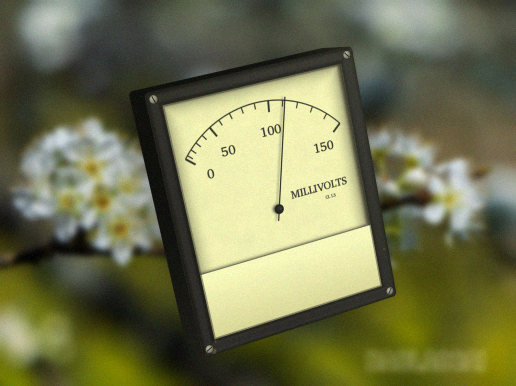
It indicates 110 mV
